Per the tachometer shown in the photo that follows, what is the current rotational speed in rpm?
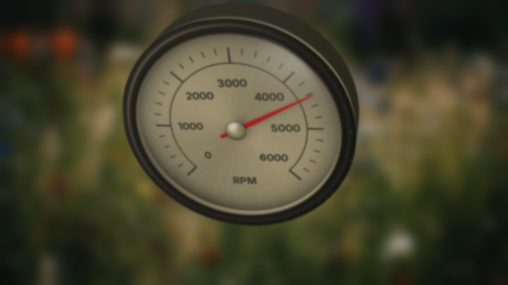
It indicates 4400 rpm
